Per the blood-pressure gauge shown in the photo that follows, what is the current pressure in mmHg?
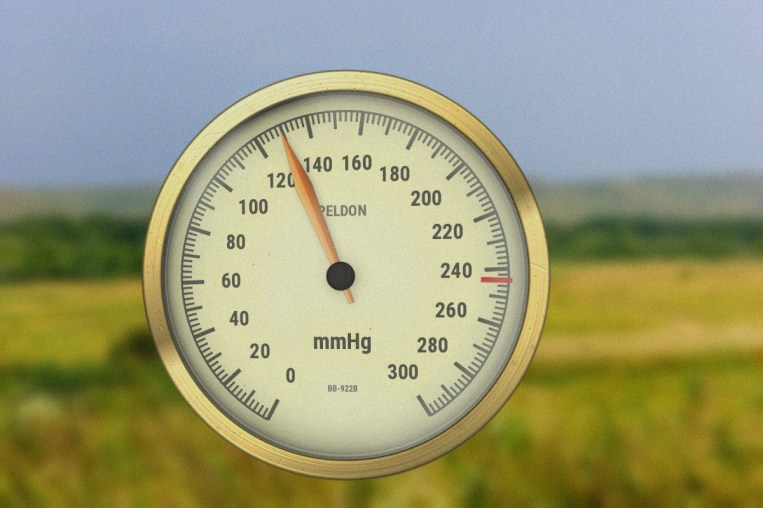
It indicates 130 mmHg
